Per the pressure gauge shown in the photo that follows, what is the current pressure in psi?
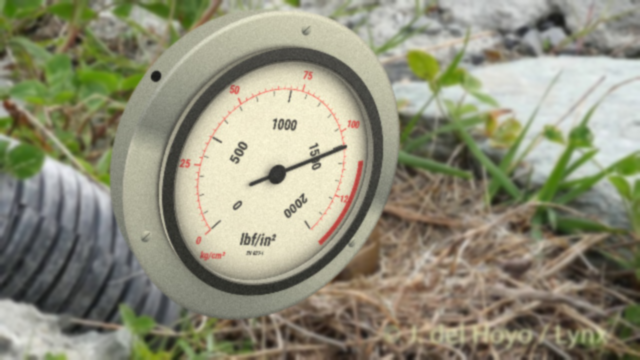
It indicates 1500 psi
